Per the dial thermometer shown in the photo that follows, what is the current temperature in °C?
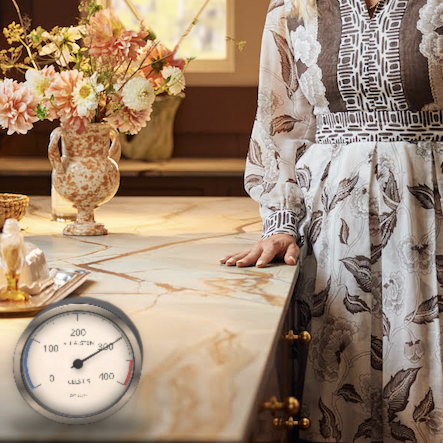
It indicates 300 °C
